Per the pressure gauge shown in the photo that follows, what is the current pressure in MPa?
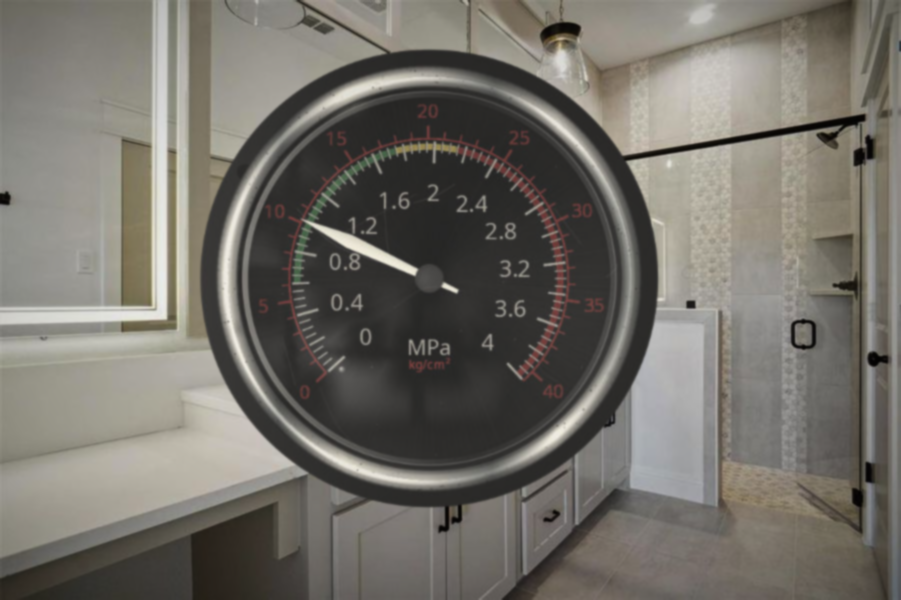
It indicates 1 MPa
